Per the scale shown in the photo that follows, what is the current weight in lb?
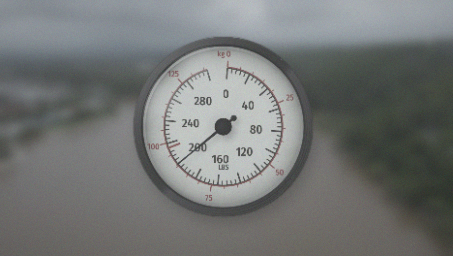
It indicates 200 lb
